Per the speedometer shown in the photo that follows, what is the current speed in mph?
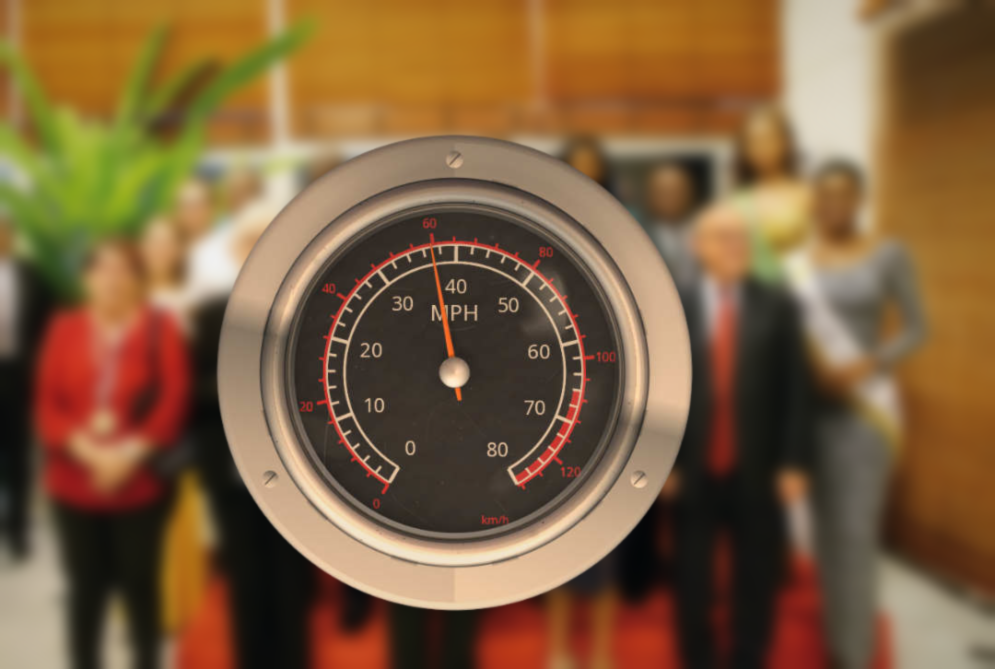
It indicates 37 mph
